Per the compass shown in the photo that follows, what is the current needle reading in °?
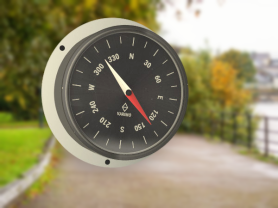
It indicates 135 °
